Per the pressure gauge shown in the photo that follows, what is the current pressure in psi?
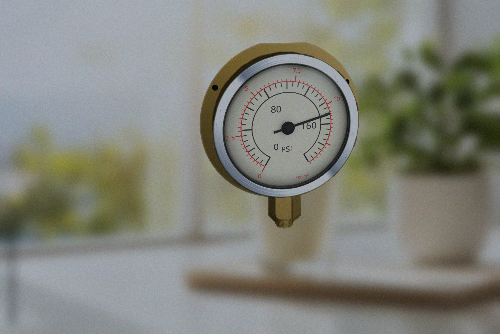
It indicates 150 psi
